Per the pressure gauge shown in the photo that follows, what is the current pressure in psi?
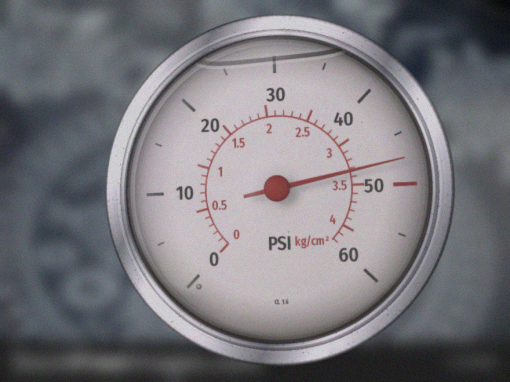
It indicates 47.5 psi
